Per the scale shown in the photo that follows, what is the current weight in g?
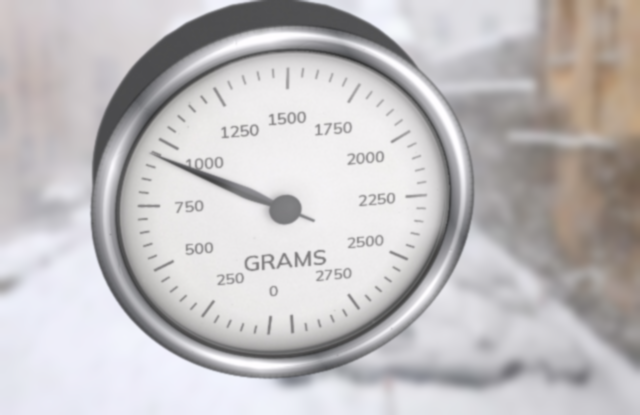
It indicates 950 g
